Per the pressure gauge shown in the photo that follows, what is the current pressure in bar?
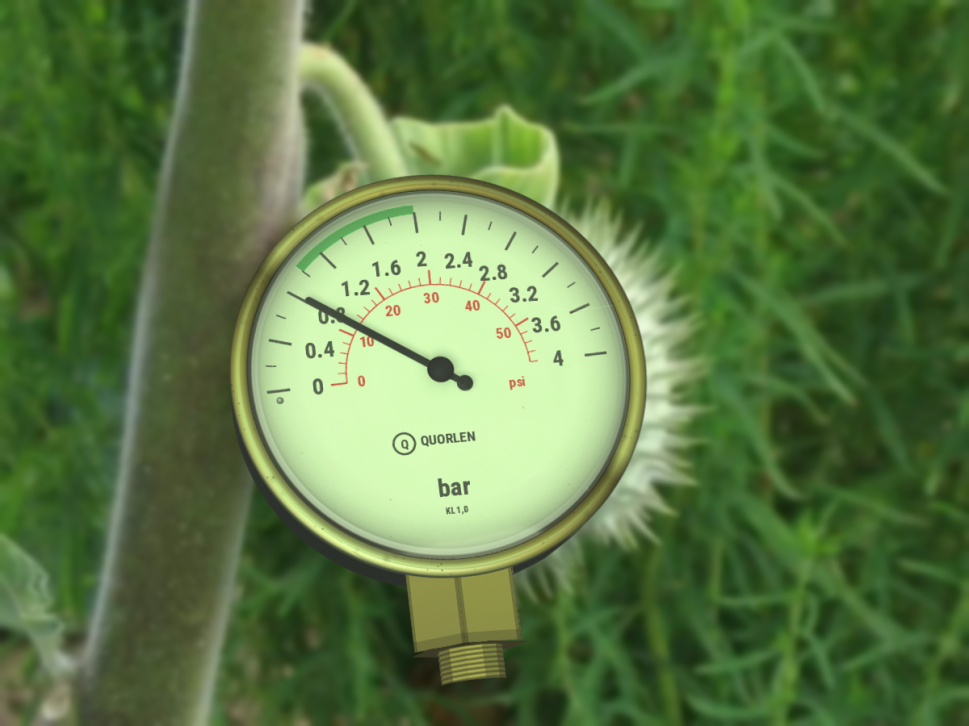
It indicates 0.8 bar
